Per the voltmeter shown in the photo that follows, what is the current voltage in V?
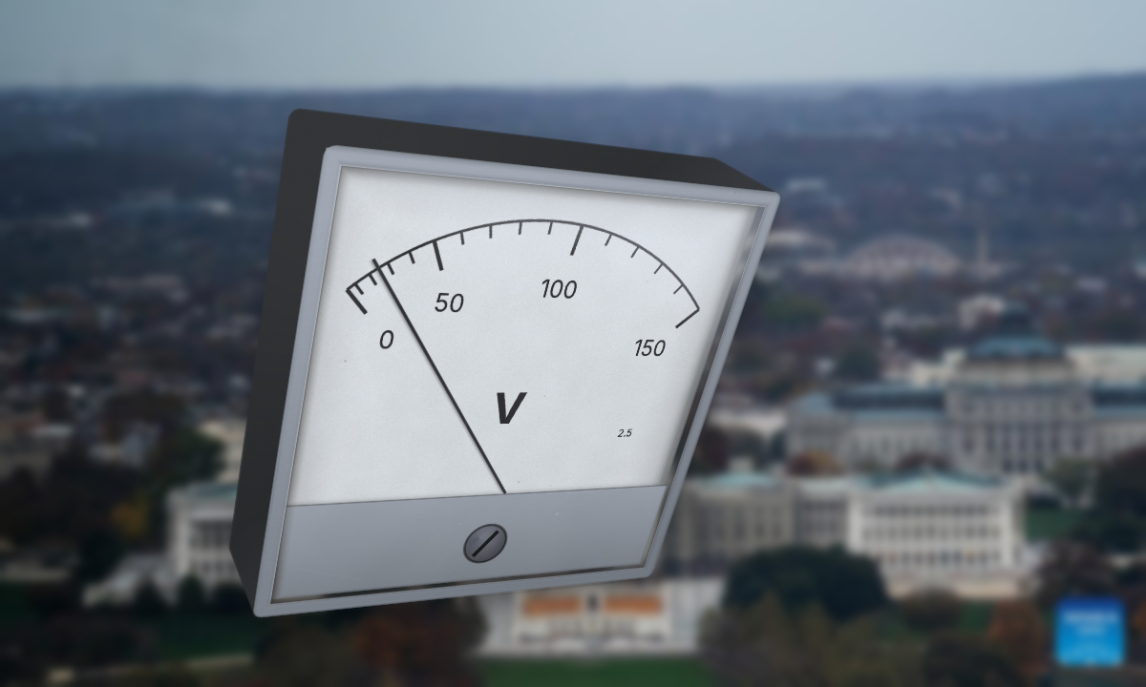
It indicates 25 V
